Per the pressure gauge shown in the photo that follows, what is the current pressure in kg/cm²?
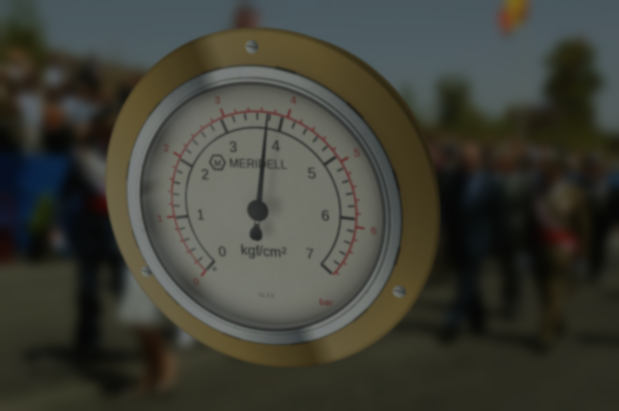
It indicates 3.8 kg/cm²
